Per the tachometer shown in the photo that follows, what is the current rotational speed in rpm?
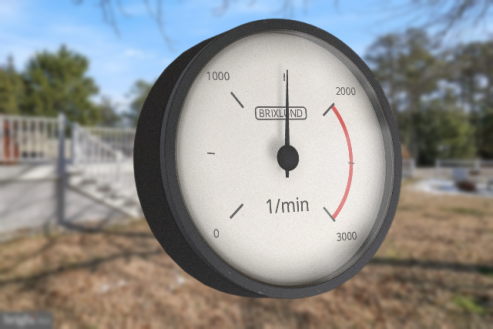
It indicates 1500 rpm
